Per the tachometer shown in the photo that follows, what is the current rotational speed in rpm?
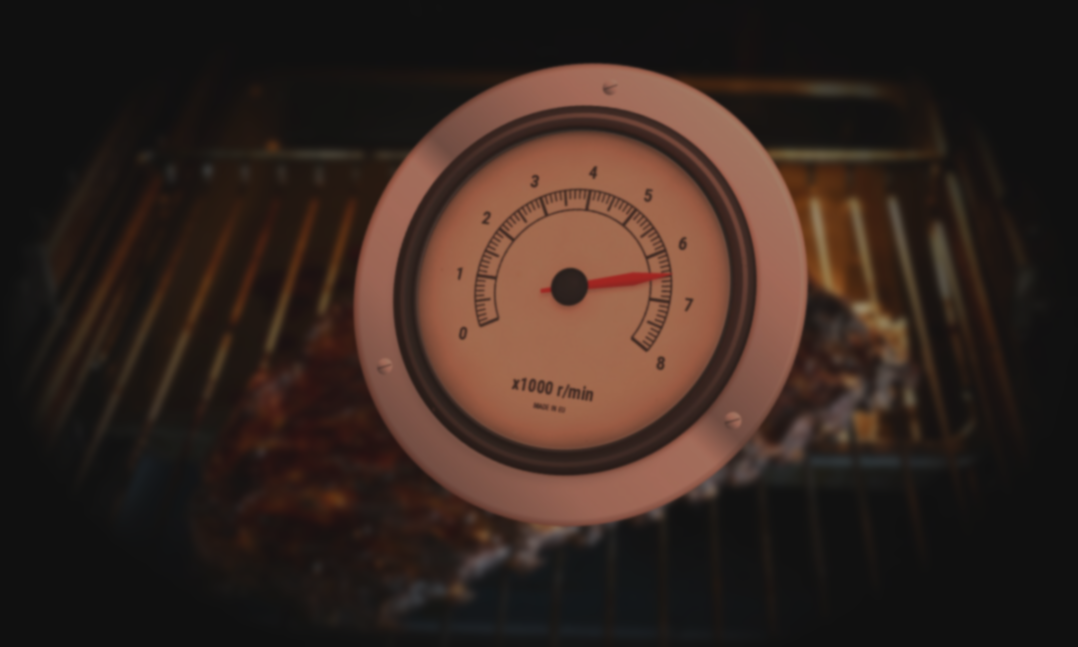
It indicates 6500 rpm
